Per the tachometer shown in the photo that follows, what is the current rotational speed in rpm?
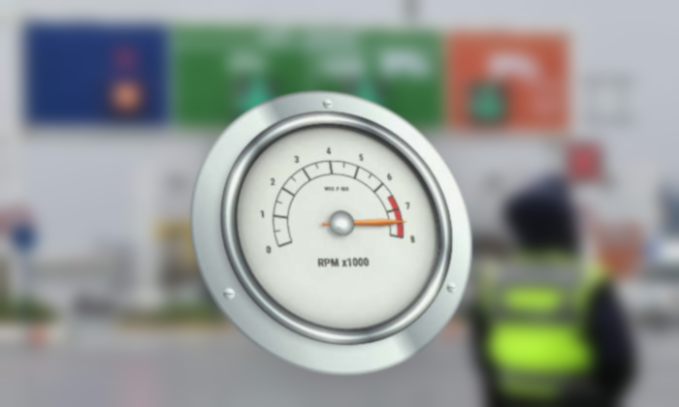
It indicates 7500 rpm
